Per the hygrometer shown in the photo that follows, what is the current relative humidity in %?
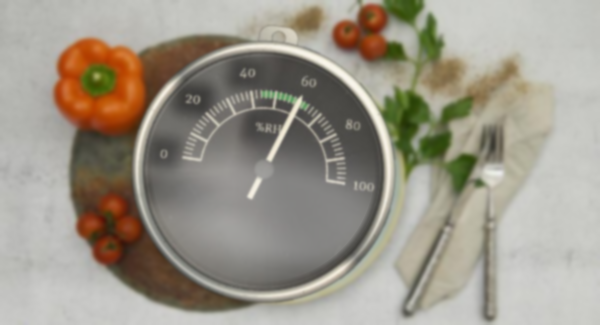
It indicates 60 %
